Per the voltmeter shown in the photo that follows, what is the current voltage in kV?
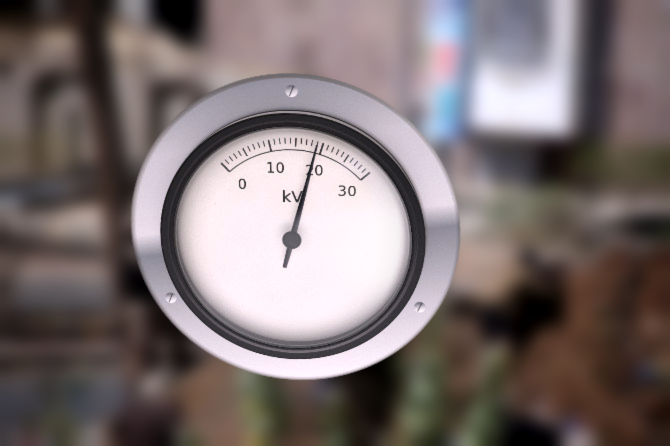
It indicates 19 kV
